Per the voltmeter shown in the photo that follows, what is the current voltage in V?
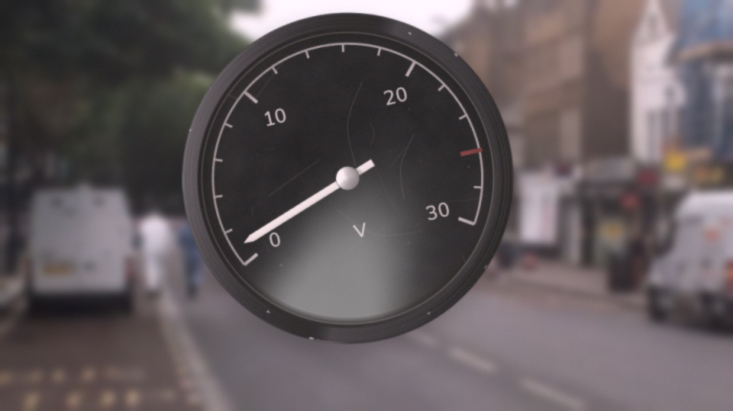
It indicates 1 V
